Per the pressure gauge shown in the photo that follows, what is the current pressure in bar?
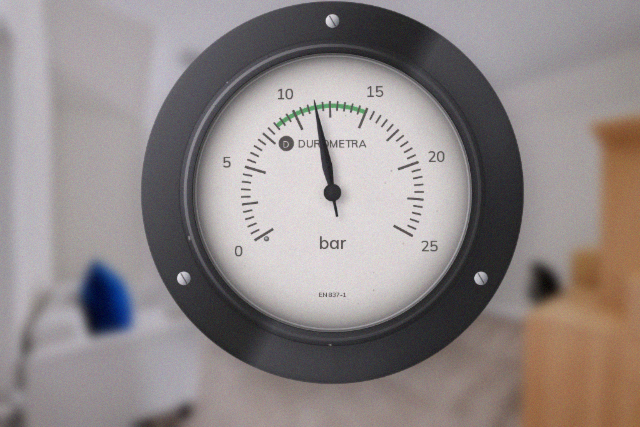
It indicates 11.5 bar
